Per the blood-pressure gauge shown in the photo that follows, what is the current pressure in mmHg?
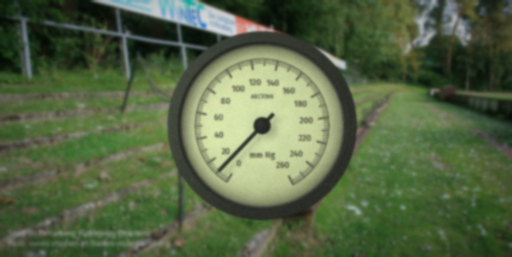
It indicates 10 mmHg
